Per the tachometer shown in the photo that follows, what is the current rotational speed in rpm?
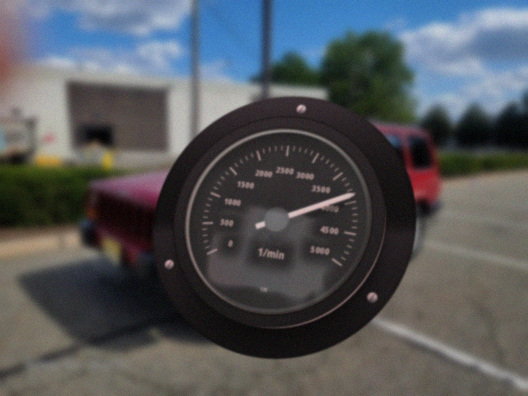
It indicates 3900 rpm
